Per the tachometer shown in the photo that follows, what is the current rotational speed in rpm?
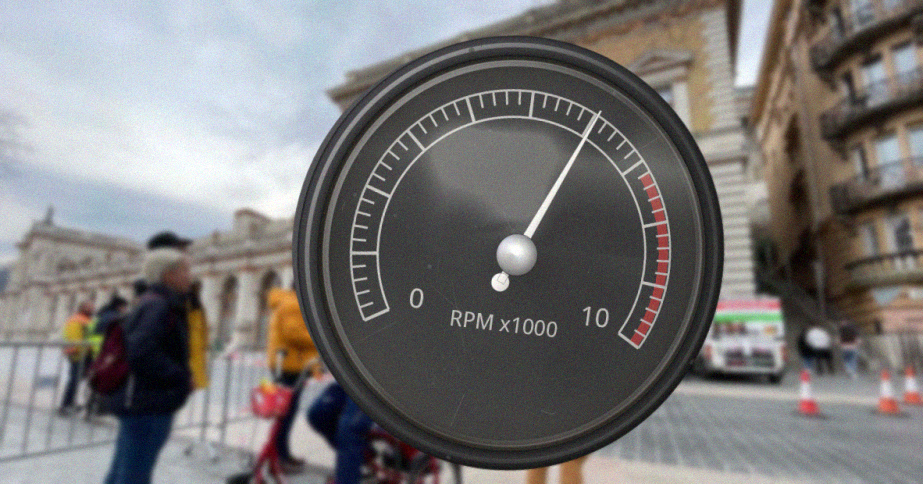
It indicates 6000 rpm
